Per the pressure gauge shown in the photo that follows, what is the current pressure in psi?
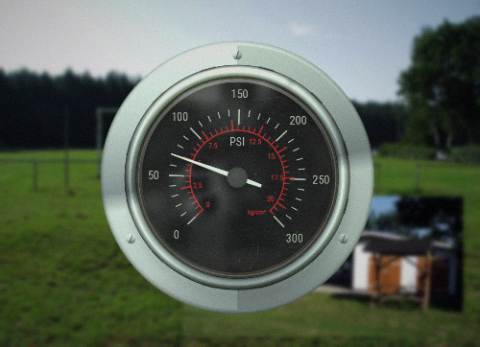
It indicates 70 psi
